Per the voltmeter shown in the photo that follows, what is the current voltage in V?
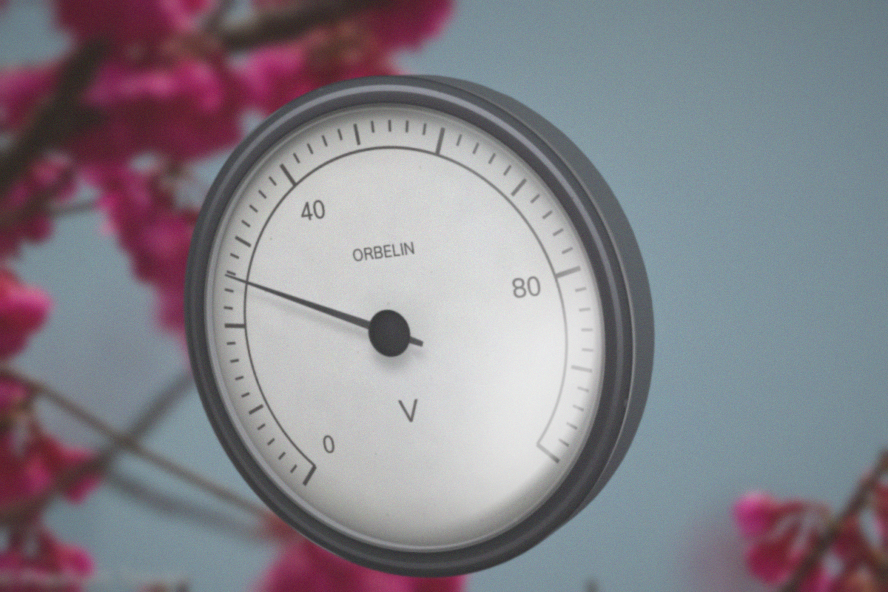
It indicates 26 V
